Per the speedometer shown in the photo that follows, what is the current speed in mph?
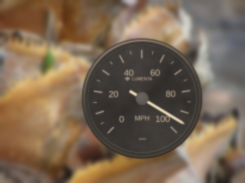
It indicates 95 mph
